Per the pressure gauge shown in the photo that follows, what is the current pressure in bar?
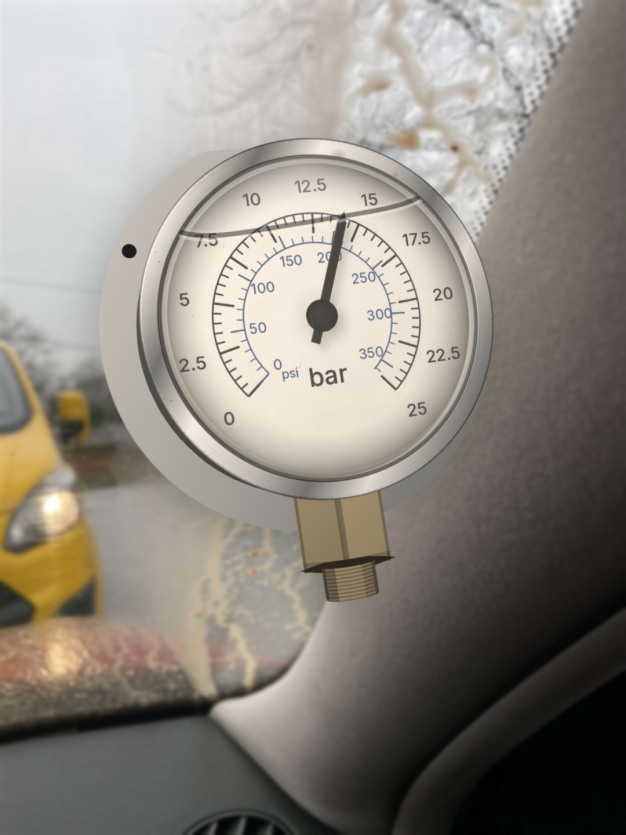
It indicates 14 bar
